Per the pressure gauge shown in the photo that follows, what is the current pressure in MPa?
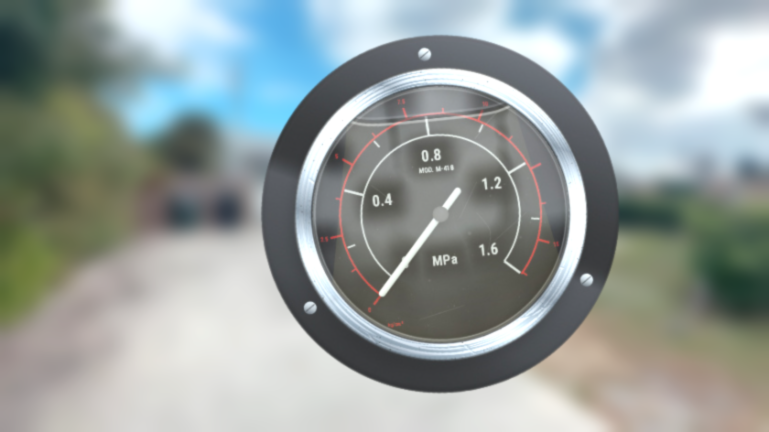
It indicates 0 MPa
